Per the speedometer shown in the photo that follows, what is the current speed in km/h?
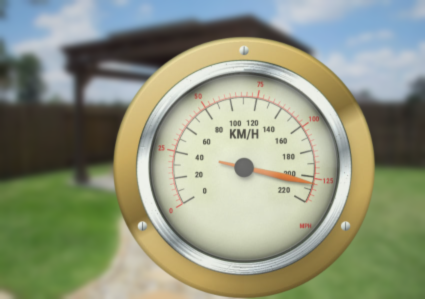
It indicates 205 km/h
